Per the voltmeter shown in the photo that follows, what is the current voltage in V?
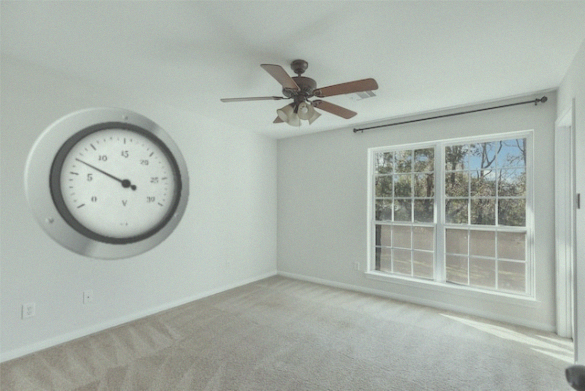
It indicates 7 V
